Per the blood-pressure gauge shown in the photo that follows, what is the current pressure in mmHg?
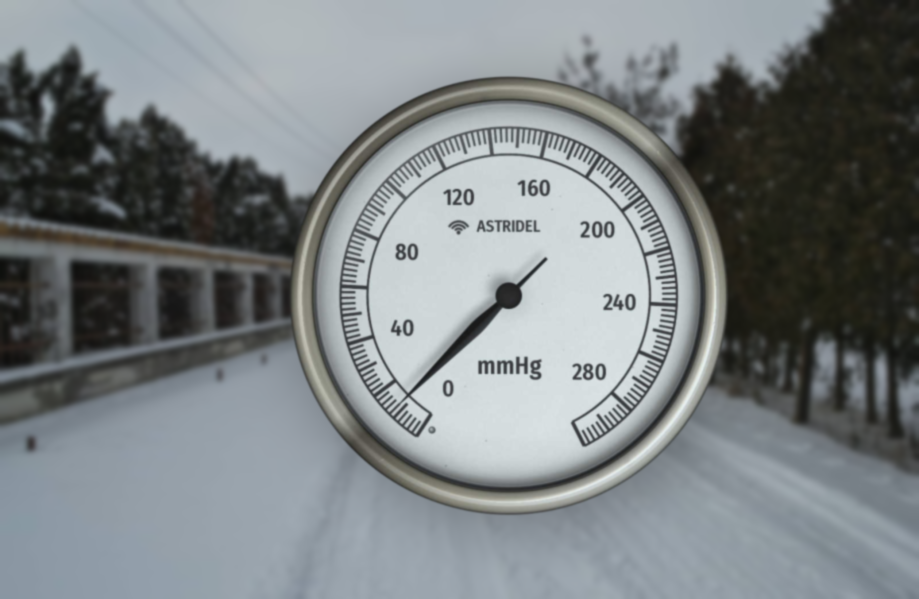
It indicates 12 mmHg
